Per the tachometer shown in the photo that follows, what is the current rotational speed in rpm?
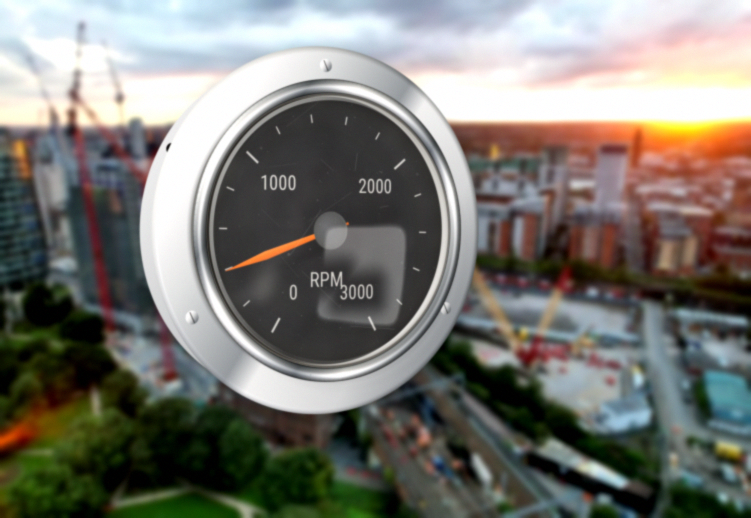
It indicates 400 rpm
